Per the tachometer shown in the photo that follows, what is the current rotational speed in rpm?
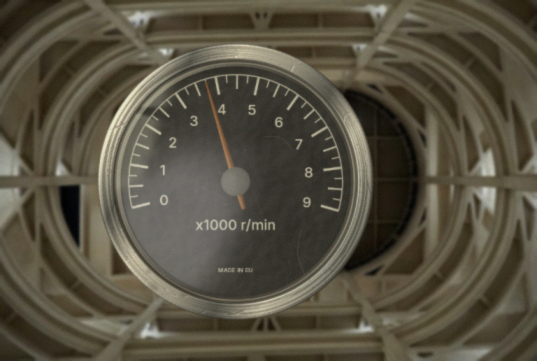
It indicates 3750 rpm
